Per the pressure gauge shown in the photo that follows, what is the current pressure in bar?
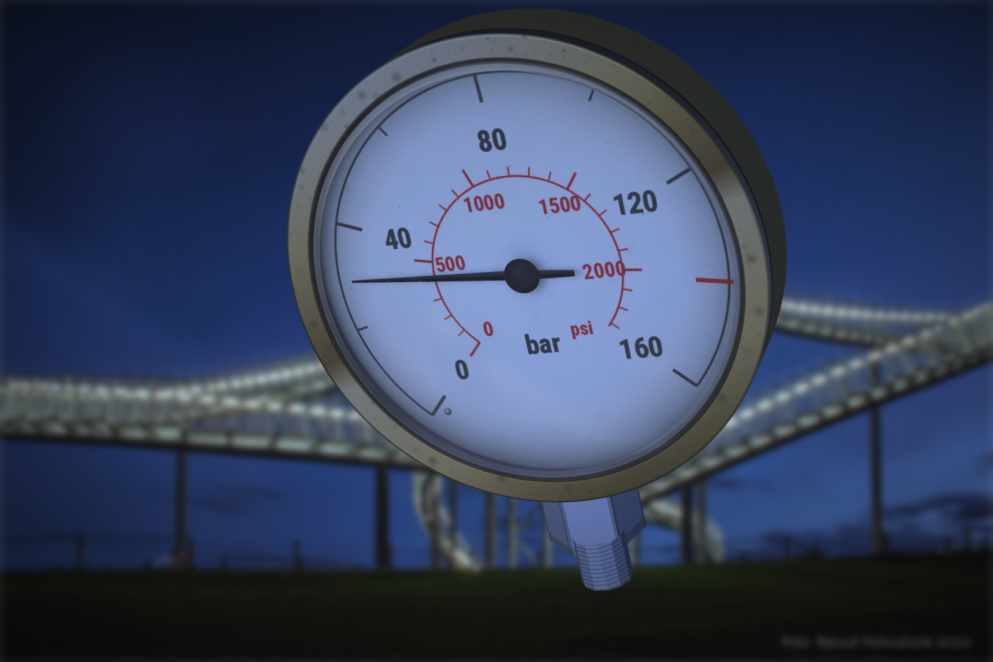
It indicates 30 bar
